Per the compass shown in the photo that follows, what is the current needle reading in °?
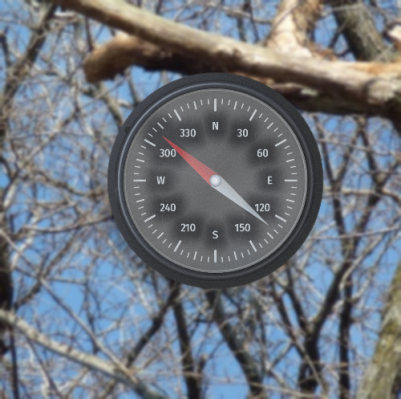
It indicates 310 °
